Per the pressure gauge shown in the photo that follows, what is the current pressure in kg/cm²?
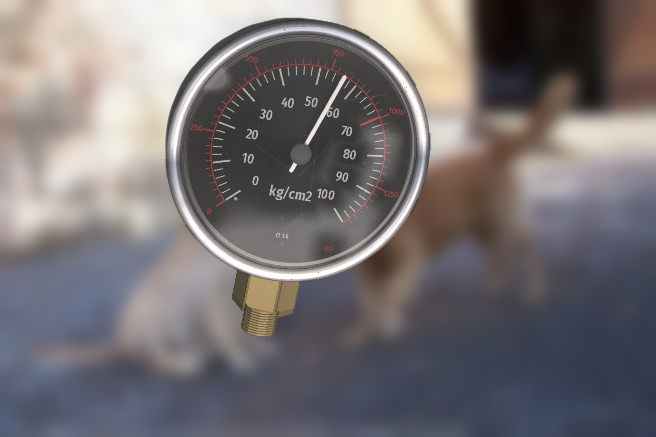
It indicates 56 kg/cm²
